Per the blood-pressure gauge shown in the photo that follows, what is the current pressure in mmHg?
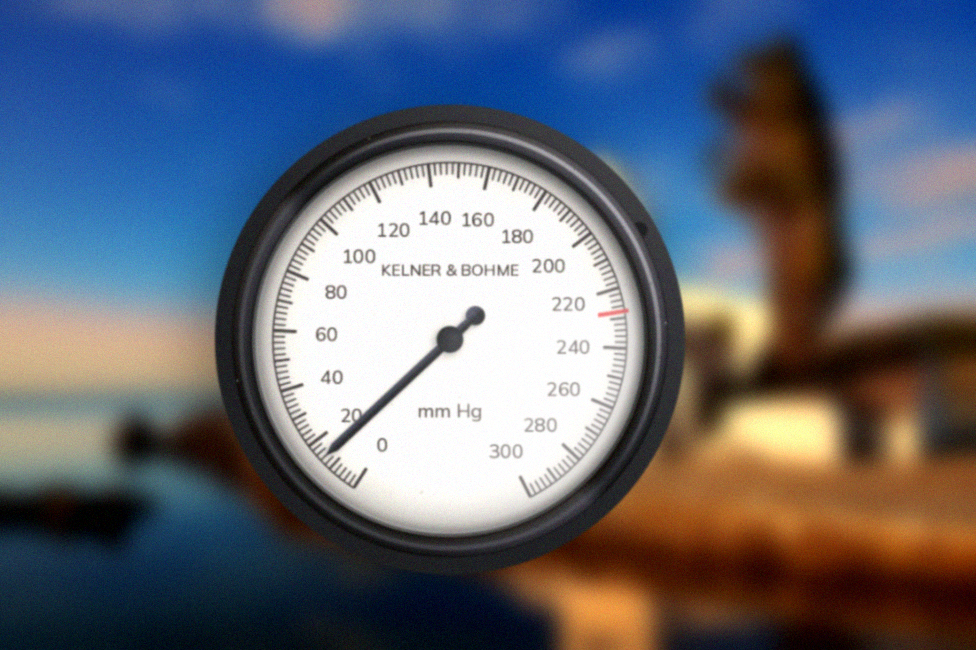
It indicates 14 mmHg
